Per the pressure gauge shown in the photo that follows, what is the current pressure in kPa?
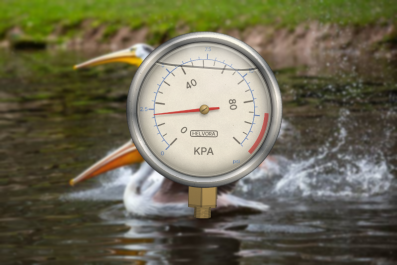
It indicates 15 kPa
